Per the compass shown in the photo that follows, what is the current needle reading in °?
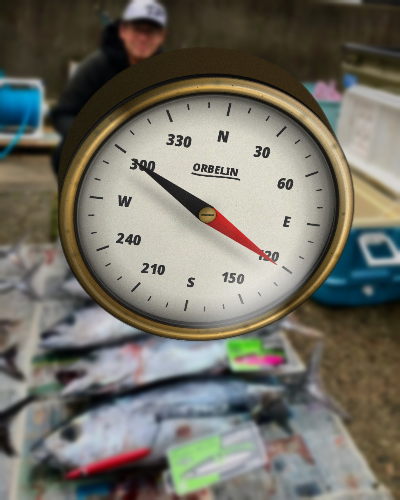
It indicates 120 °
